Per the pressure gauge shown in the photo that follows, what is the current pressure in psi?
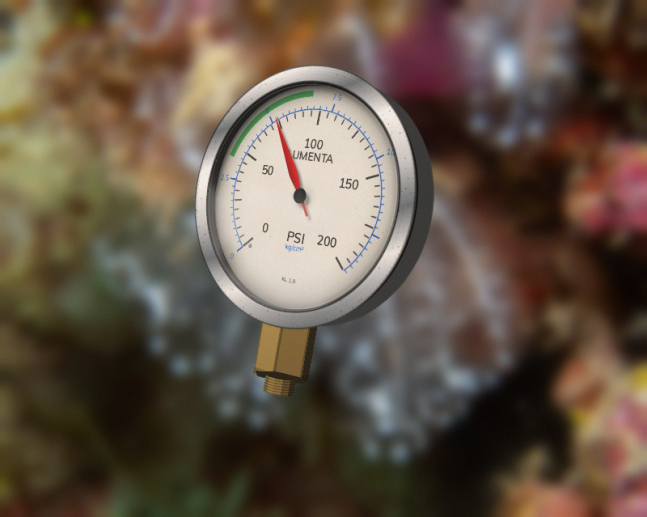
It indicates 75 psi
